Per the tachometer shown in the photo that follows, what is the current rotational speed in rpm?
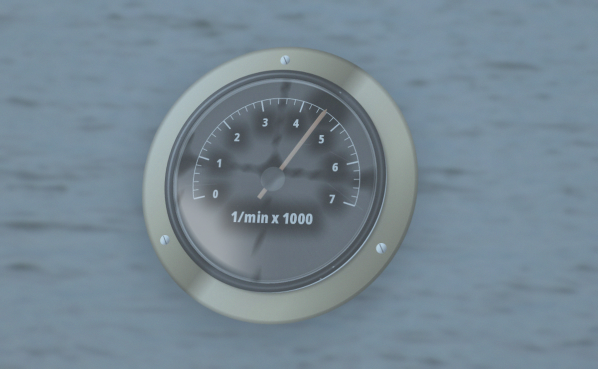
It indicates 4600 rpm
